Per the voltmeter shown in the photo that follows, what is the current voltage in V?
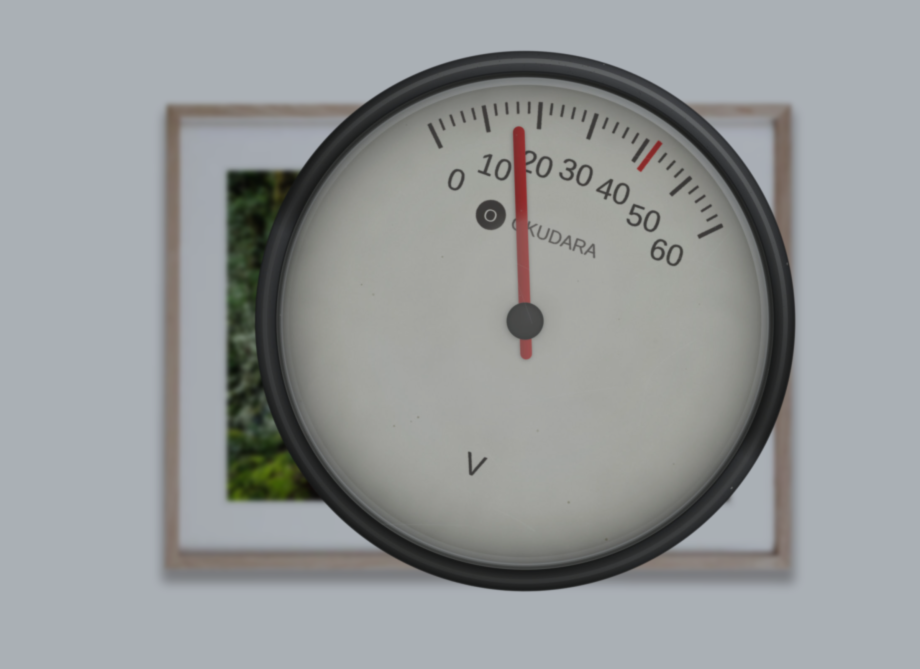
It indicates 16 V
